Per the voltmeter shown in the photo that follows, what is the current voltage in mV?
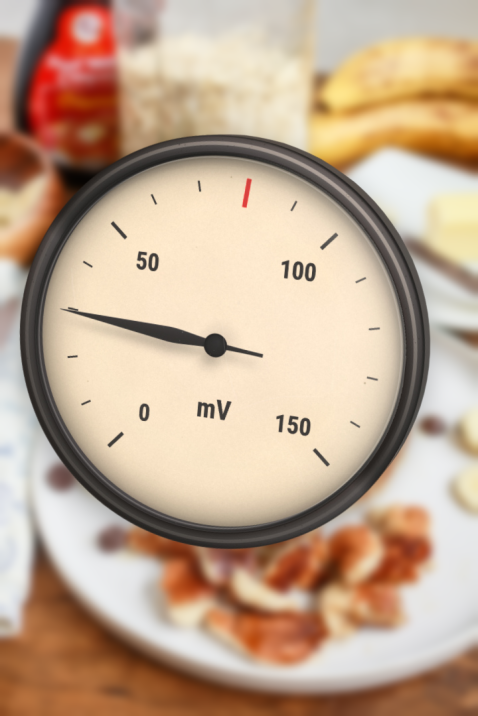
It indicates 30 mV
